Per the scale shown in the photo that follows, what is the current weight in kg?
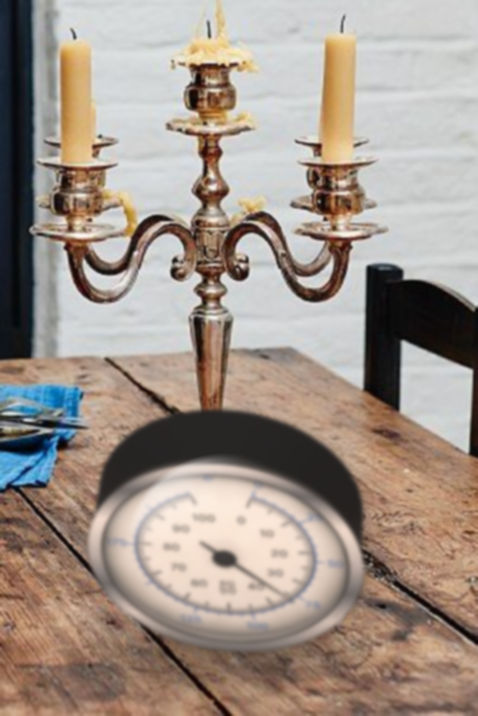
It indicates 35 kg
